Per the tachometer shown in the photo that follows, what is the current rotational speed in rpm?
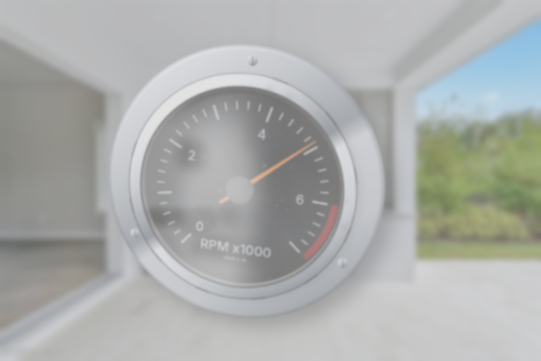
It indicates 4900 rpm
